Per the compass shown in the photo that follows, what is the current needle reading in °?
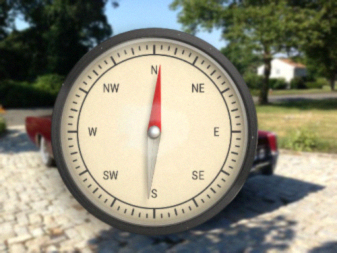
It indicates 5 °
